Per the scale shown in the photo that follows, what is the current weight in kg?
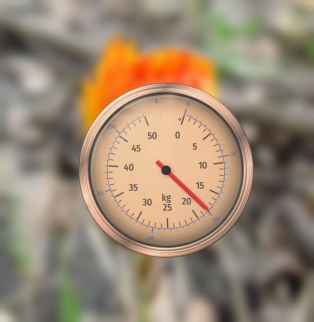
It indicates 18 kg
